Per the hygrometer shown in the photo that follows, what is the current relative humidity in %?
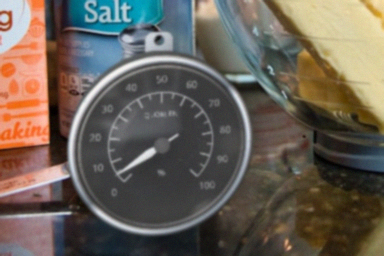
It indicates 5 %
